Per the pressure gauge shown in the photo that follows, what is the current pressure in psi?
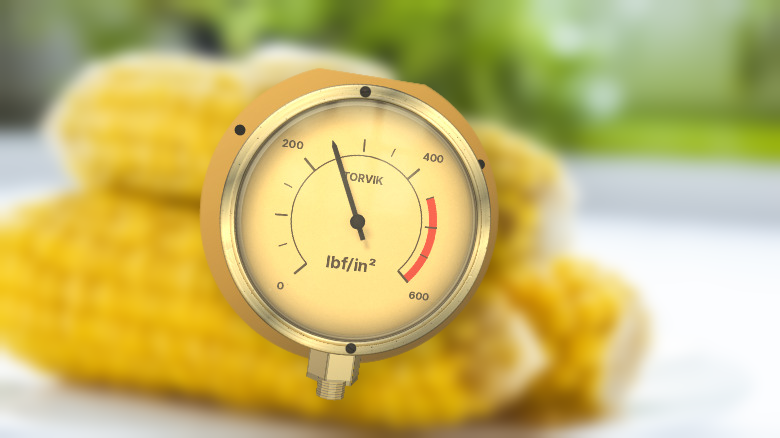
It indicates 250 psi
